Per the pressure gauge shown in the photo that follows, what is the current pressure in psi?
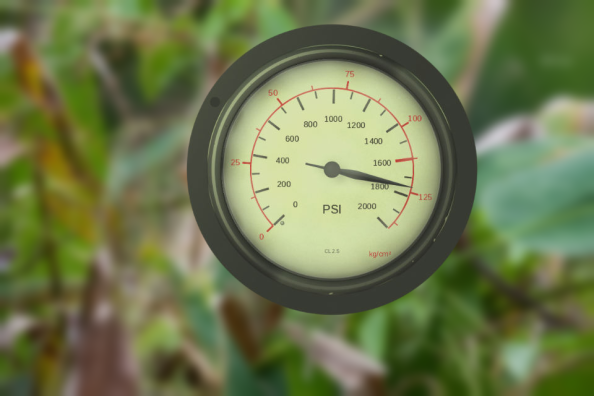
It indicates 1750 psi
